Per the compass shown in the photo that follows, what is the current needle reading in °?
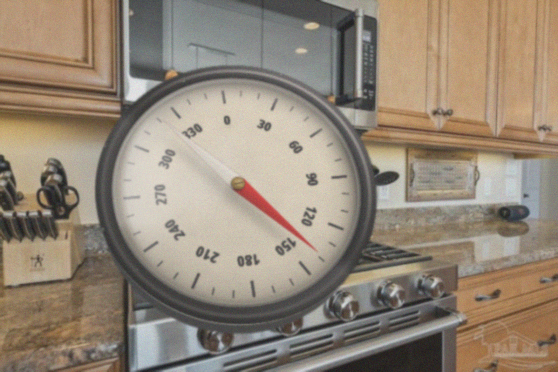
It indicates 140 °
